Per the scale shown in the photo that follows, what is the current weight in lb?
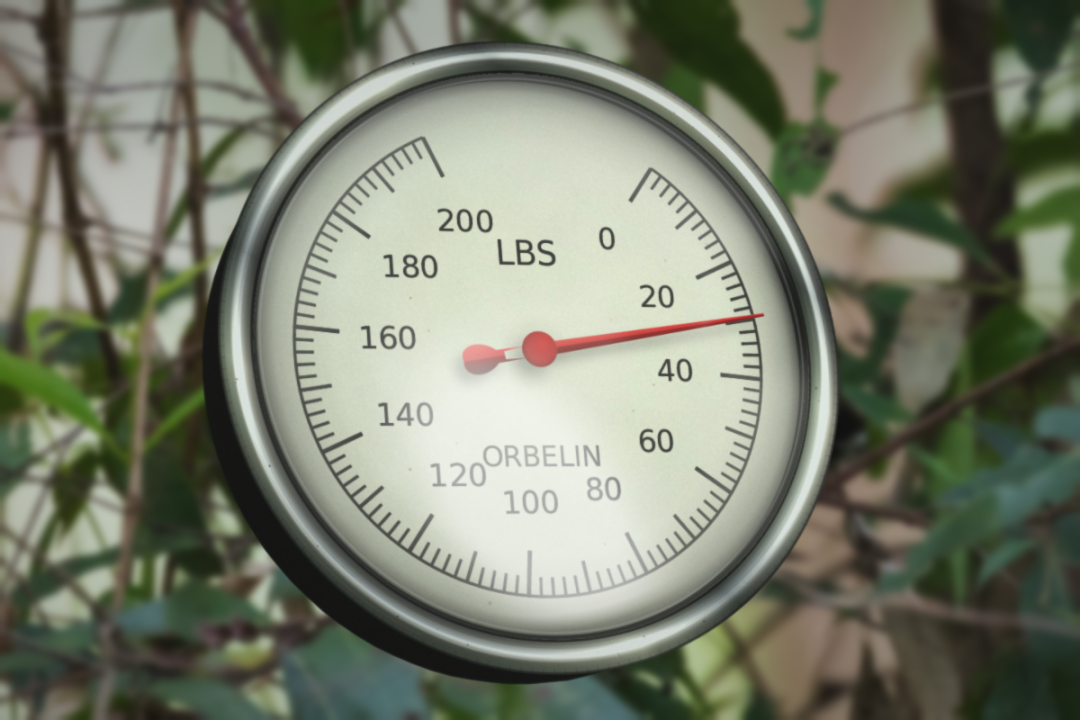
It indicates 30 lb
